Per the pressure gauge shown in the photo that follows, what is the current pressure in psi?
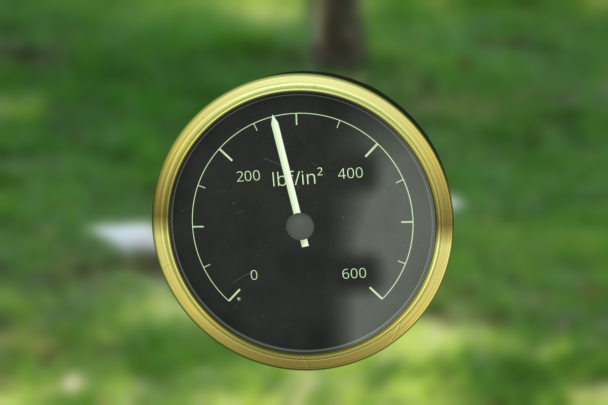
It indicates 275 psi
